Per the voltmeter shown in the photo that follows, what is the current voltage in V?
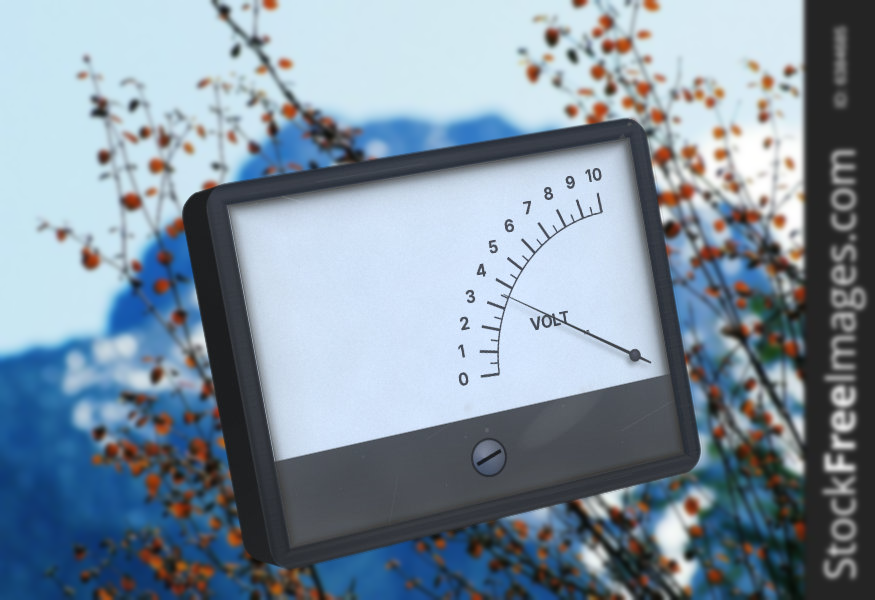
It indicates 3.5 V
